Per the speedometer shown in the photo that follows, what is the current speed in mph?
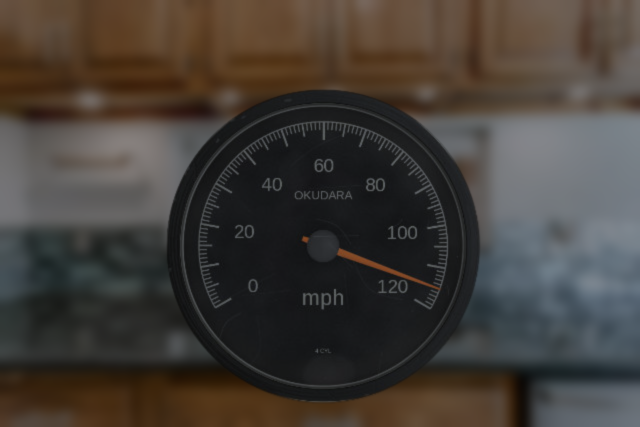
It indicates 115 mph
